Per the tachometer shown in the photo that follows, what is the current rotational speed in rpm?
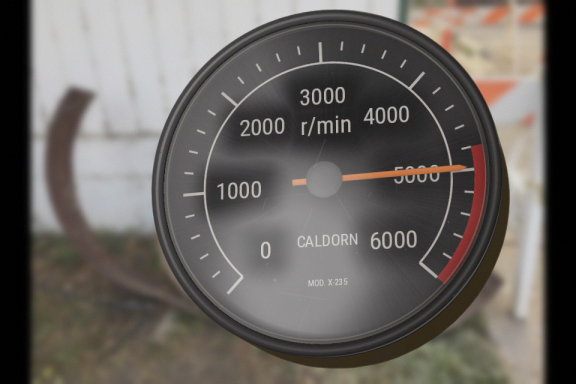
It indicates 5000 rpm
